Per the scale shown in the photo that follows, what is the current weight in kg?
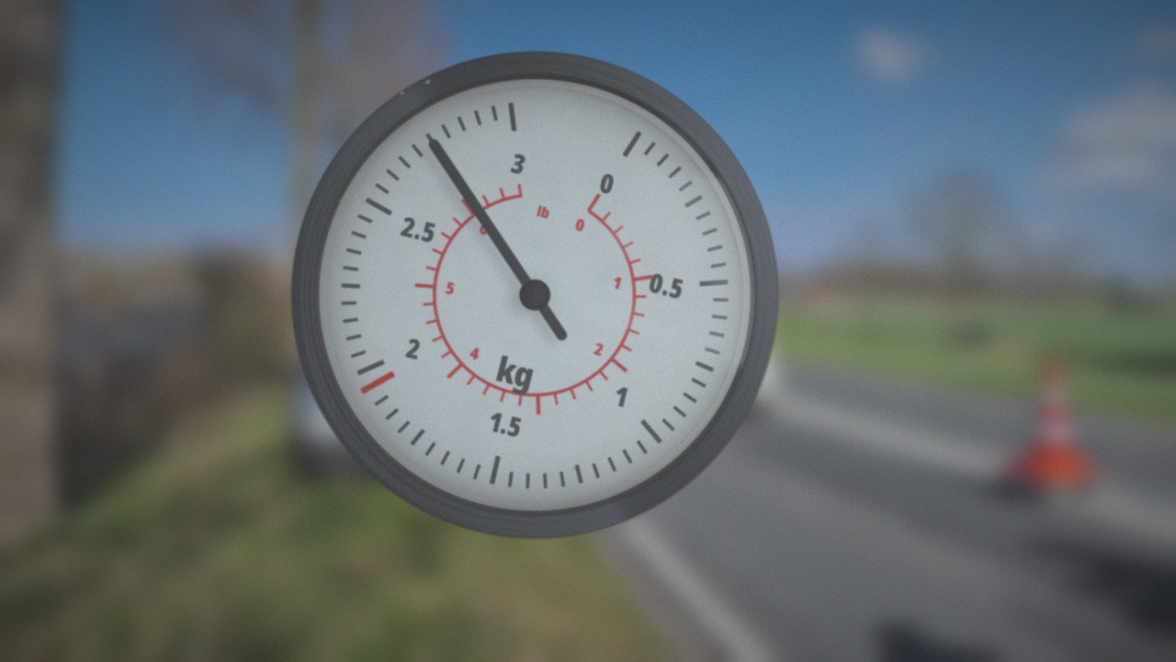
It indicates 2.75 kg
